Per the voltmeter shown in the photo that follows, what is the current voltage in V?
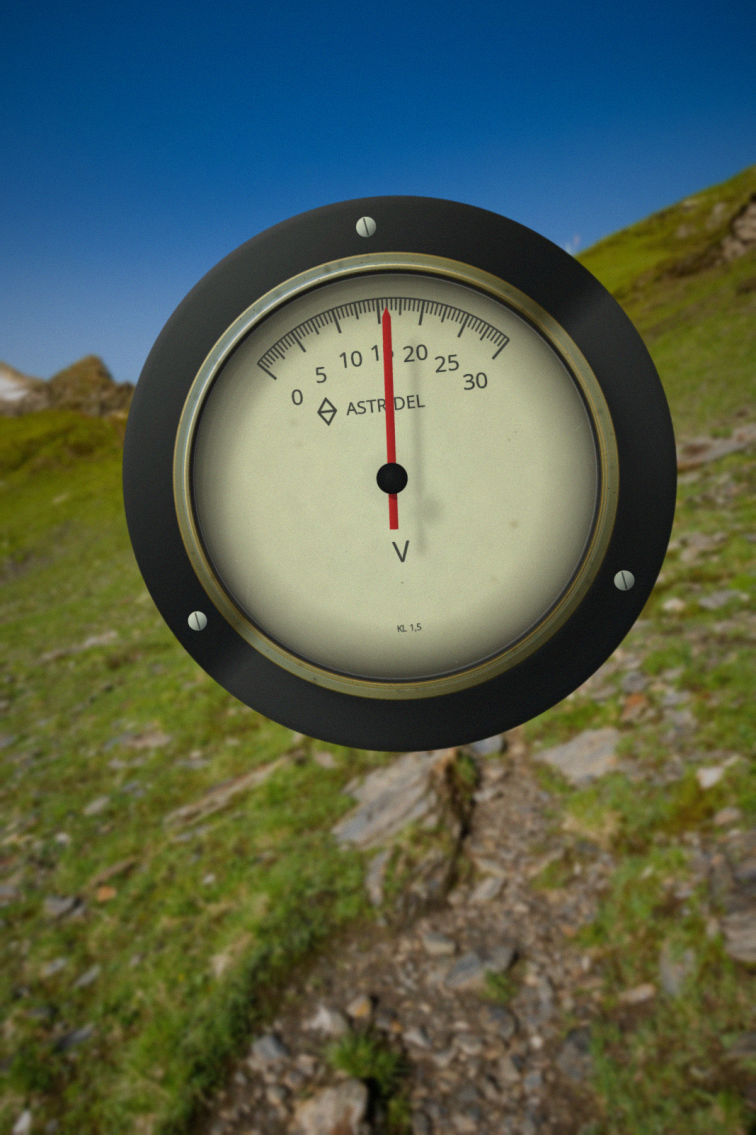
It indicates 16 V
